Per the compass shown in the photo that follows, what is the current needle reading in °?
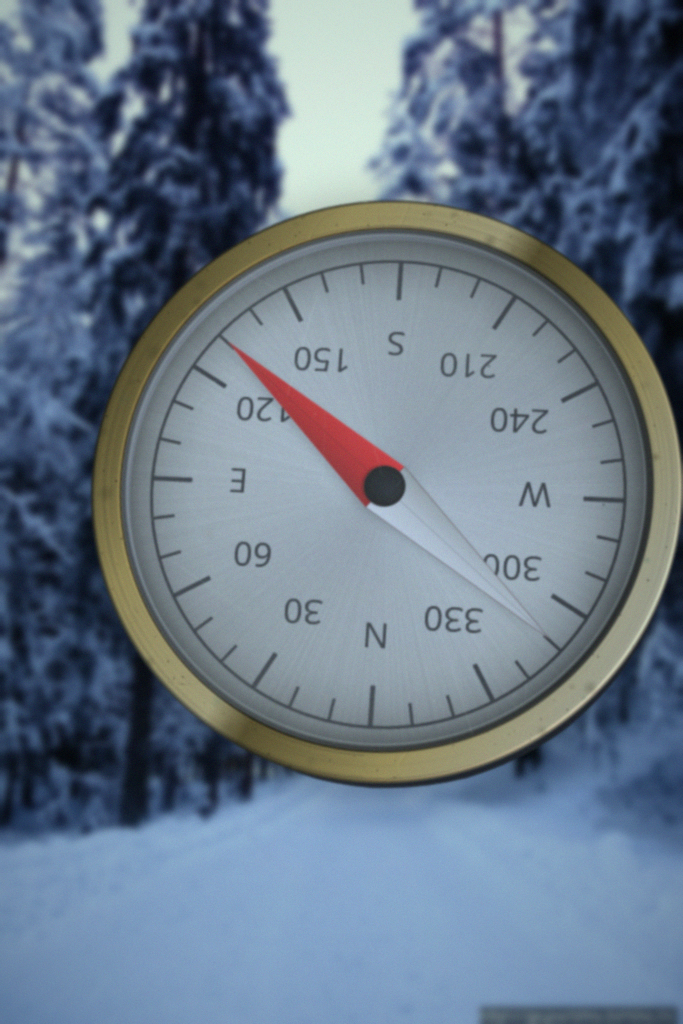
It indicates 130 °
